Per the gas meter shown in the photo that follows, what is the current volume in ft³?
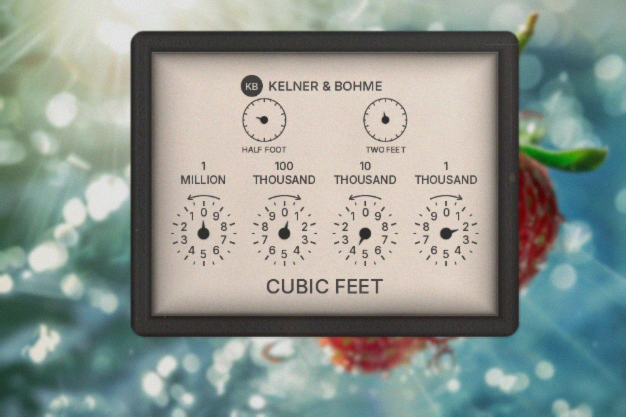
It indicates 4200 ft³
